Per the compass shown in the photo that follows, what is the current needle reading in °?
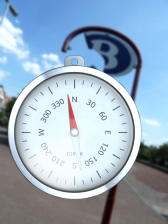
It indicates 350 °
